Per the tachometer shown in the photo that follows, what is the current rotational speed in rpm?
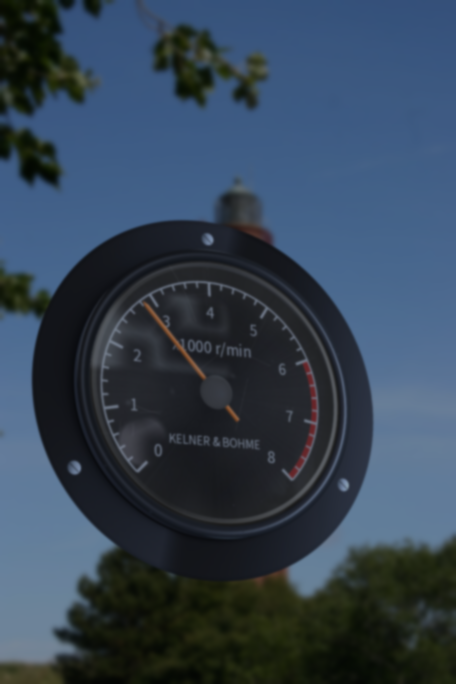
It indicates 2800 rpm
